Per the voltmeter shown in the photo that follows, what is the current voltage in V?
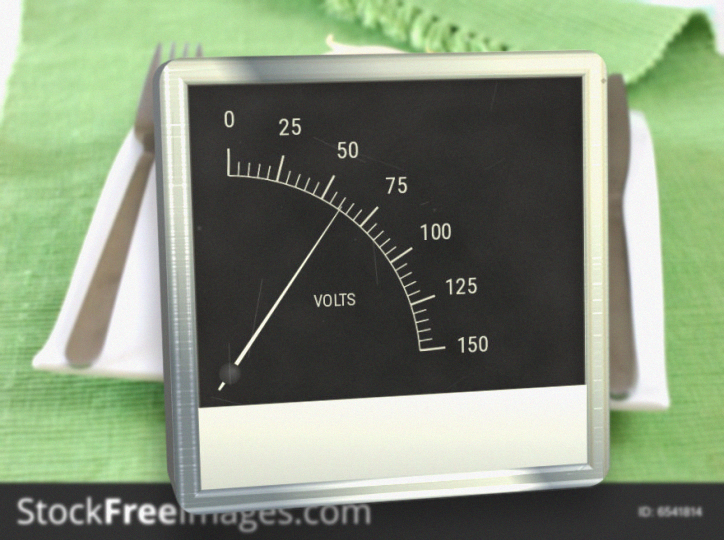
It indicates 60 V
